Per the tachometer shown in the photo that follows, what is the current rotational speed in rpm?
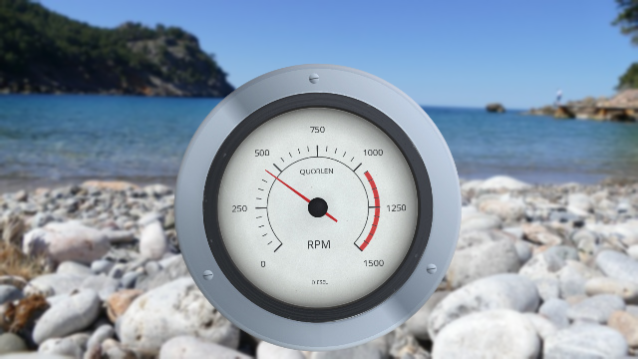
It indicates 450 rpm
